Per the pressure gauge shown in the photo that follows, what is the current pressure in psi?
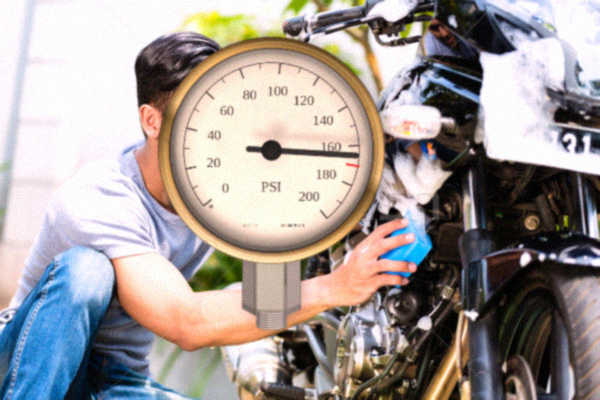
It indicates 165 psi
